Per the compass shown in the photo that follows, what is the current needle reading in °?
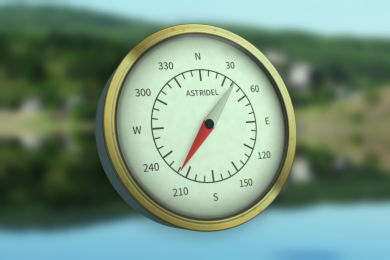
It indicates 220 °
